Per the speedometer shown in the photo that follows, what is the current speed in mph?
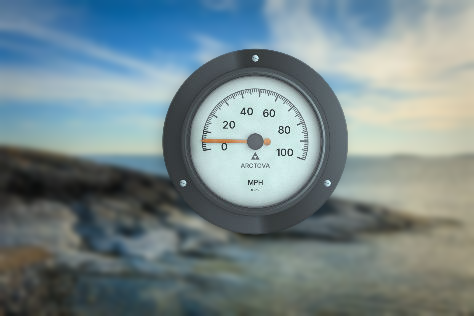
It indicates 5 mph
